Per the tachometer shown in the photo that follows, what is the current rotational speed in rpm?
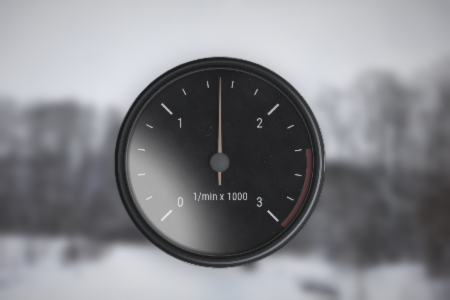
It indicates 1500 rpm
